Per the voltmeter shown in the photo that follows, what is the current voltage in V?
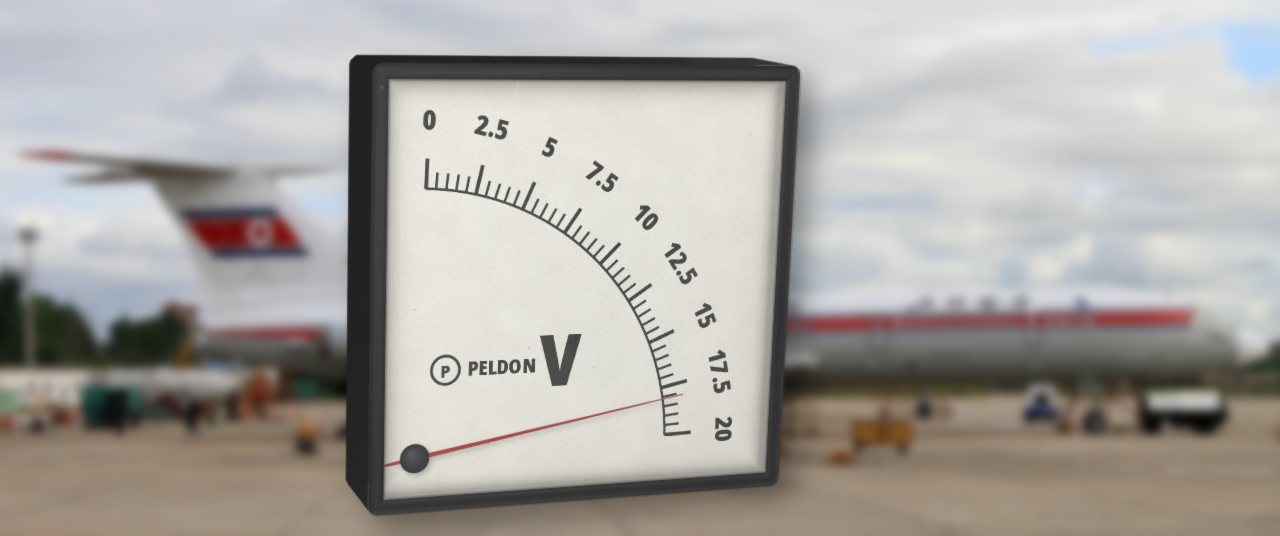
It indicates 18 V
